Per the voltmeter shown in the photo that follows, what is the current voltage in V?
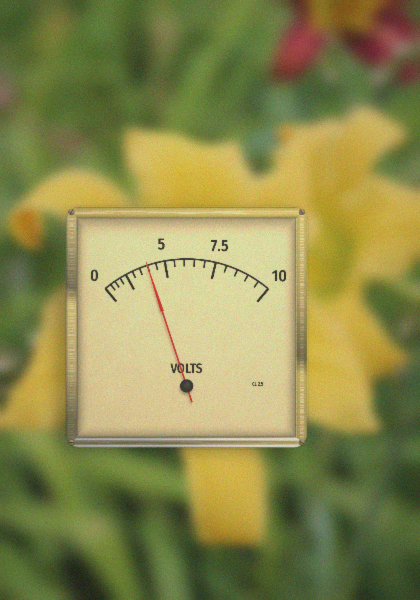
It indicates 4 V
